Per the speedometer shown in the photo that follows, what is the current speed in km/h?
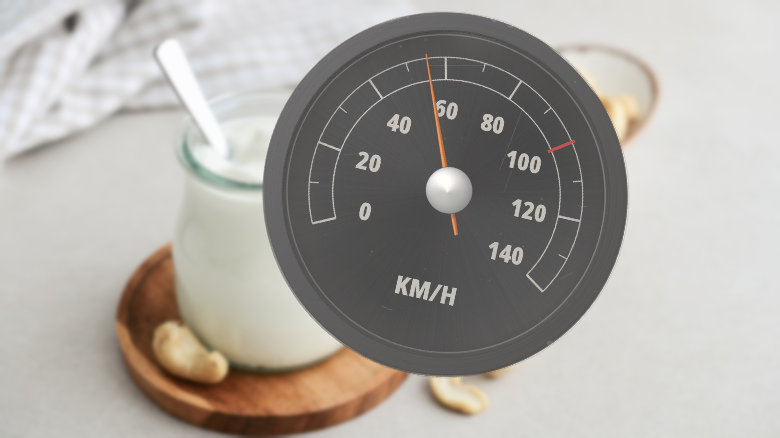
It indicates 55 km/h
